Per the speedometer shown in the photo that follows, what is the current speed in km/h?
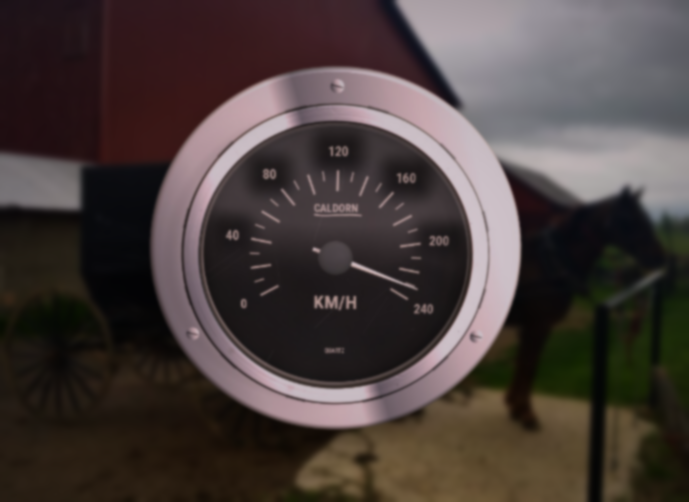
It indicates 230 km/h
